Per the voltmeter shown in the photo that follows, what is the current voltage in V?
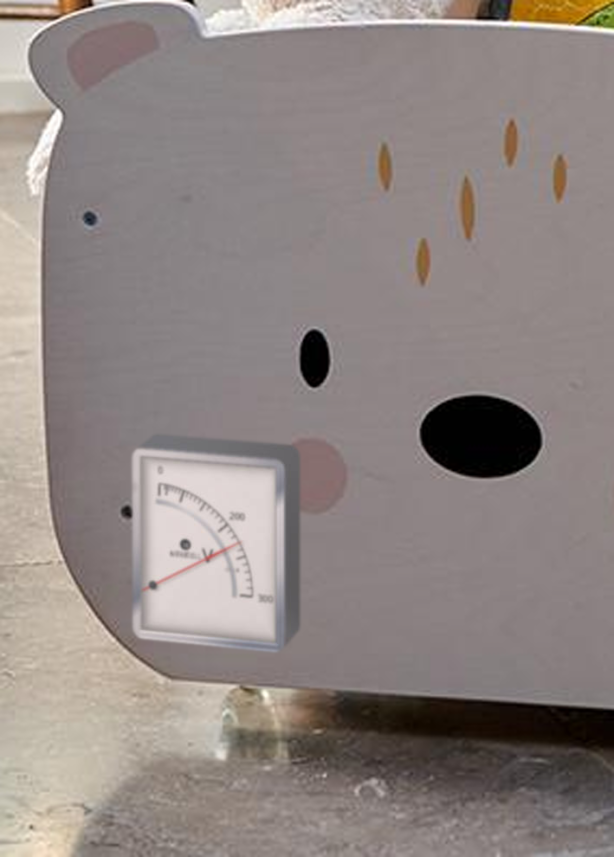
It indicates 230 V
